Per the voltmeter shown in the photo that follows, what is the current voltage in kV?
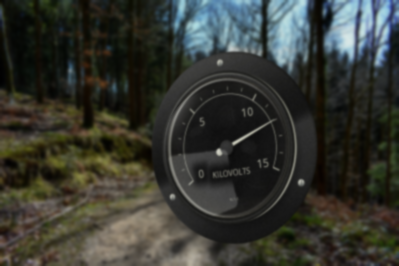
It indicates 12 kV
